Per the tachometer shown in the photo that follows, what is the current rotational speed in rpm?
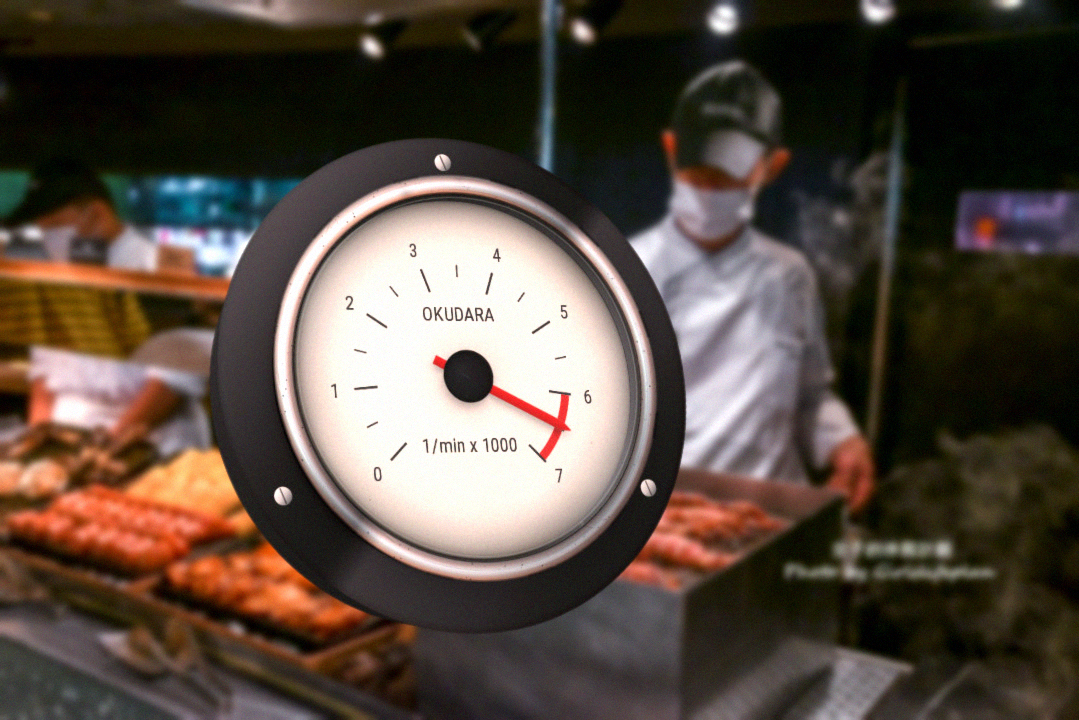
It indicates 6500 rpm
